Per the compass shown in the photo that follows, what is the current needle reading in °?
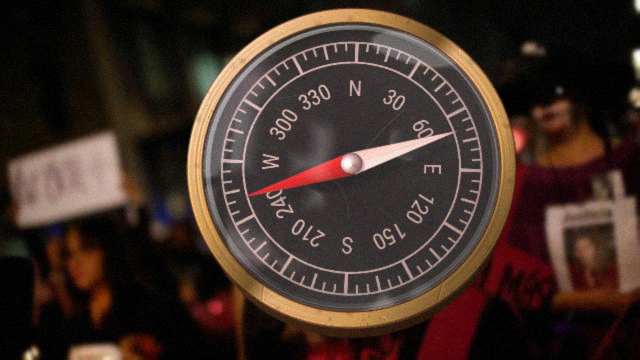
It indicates 250 °
